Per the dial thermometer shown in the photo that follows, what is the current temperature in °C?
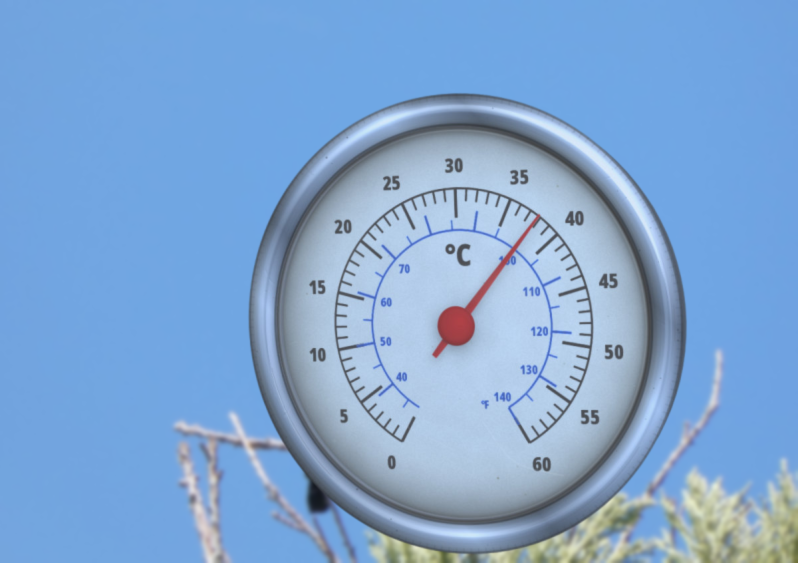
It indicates 38 °C
